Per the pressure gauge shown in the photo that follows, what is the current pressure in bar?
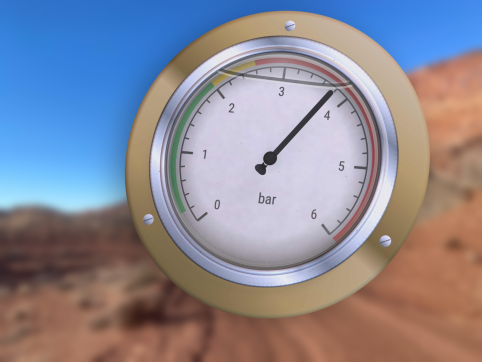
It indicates 3.8 bar
